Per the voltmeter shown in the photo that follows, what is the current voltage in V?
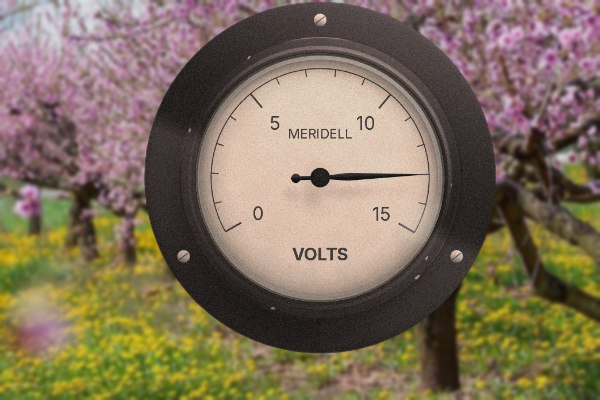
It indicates 13 V
